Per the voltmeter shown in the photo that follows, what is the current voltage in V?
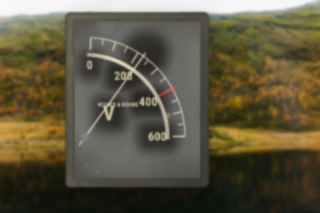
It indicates 225 V
